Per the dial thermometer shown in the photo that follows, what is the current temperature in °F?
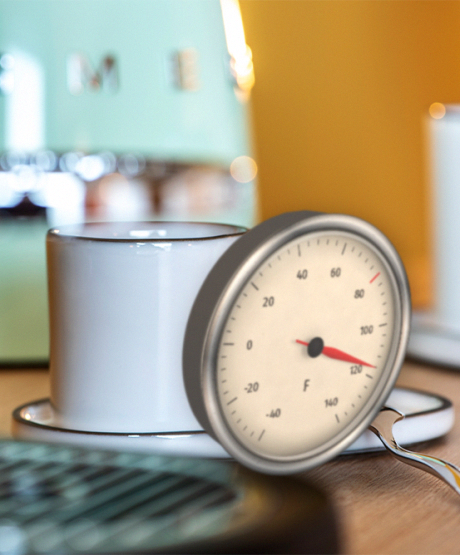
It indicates 116 °F
